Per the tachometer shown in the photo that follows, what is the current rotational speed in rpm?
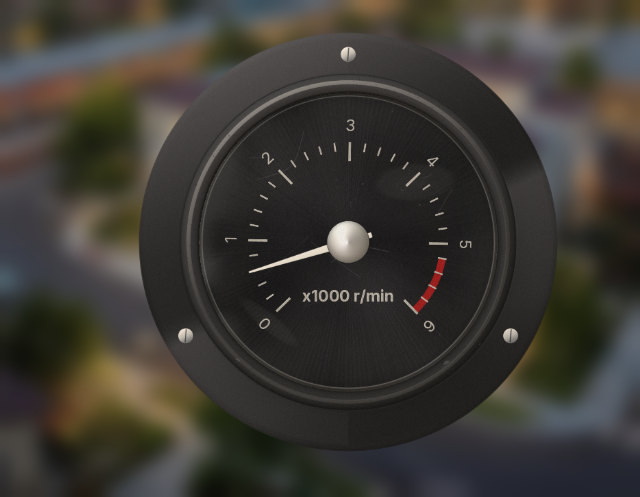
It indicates 600 rpm
